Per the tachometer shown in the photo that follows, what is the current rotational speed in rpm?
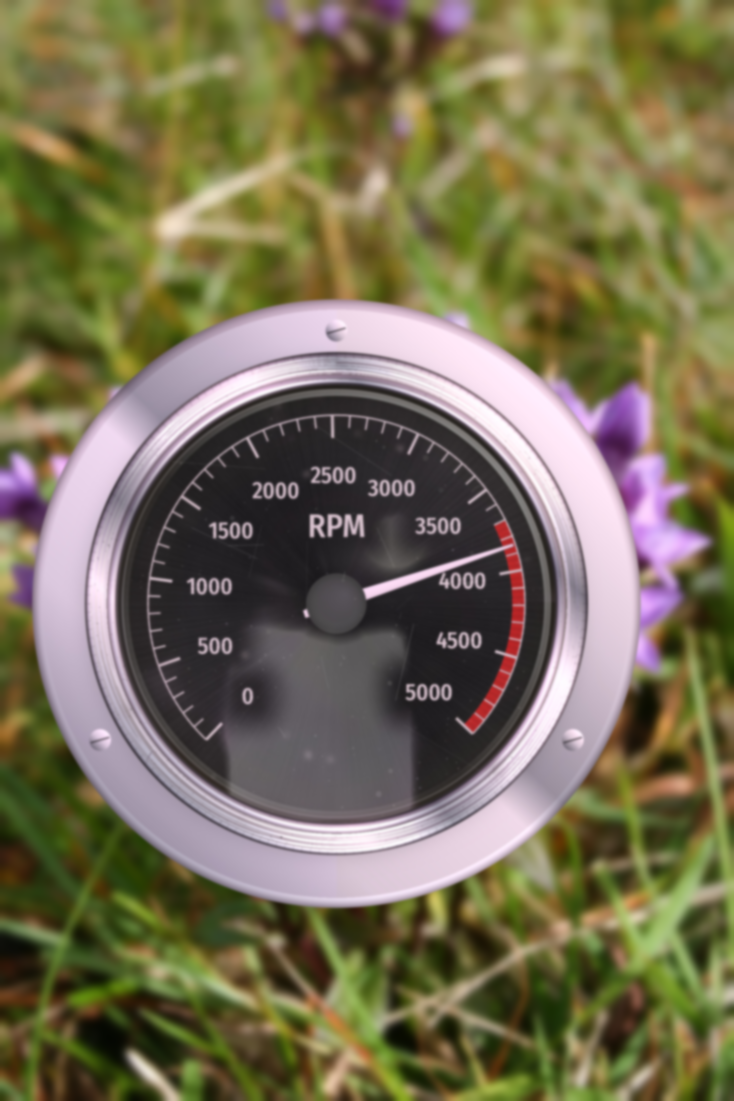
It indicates 3850 rpm
